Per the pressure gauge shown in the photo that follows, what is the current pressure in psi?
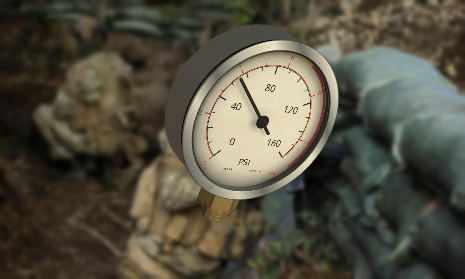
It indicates 55 psi
